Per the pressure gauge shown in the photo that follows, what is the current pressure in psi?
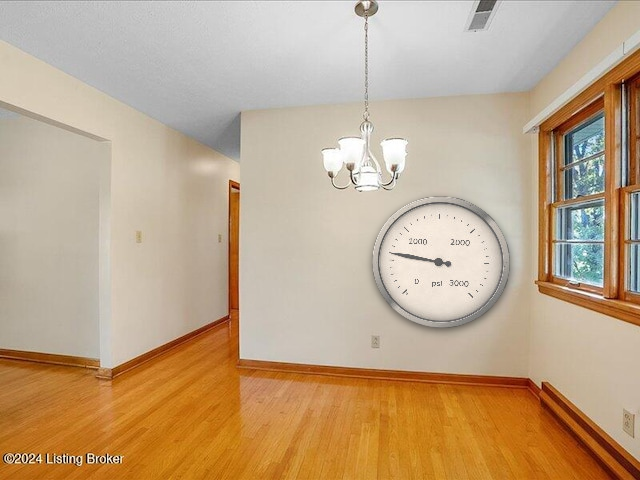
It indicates 600 psi
